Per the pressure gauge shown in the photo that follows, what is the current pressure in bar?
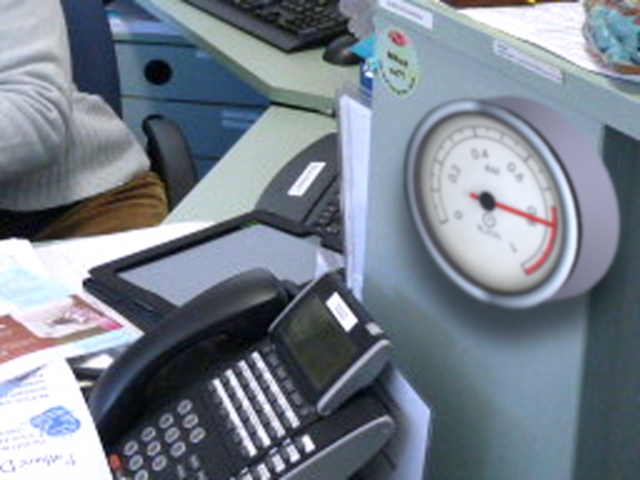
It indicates 0.8 bar
